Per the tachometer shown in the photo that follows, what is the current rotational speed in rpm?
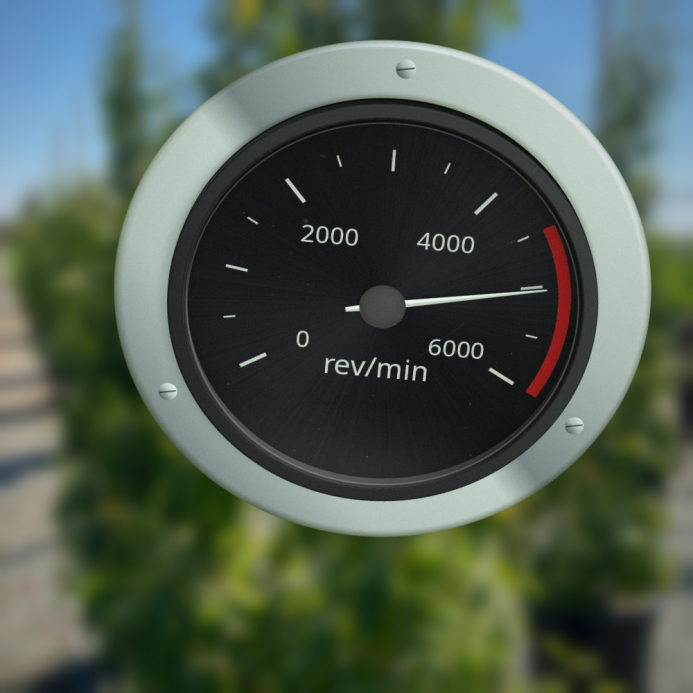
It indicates 5000 rpm
